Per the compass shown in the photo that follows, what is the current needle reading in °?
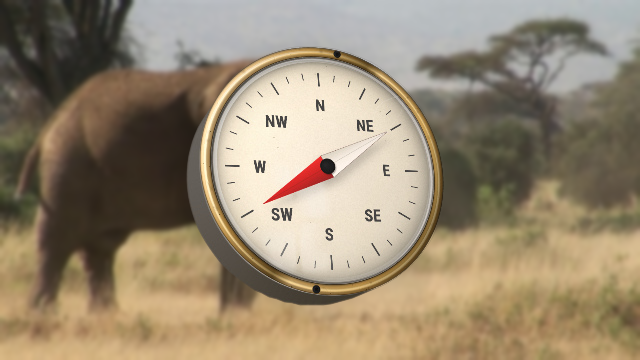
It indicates 240 °
